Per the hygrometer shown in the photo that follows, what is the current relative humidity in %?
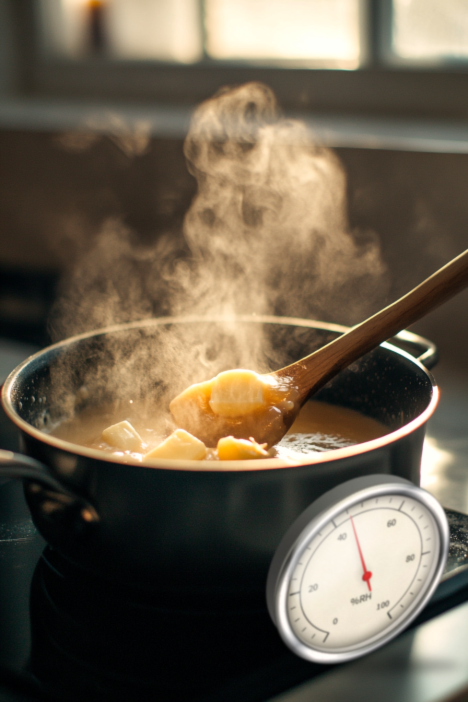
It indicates 44 %
